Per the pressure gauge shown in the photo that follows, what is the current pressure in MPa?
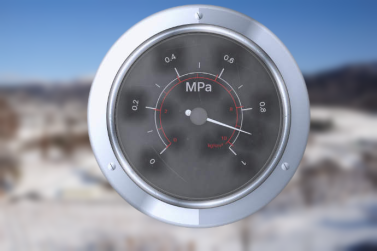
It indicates 0.9 MPa
